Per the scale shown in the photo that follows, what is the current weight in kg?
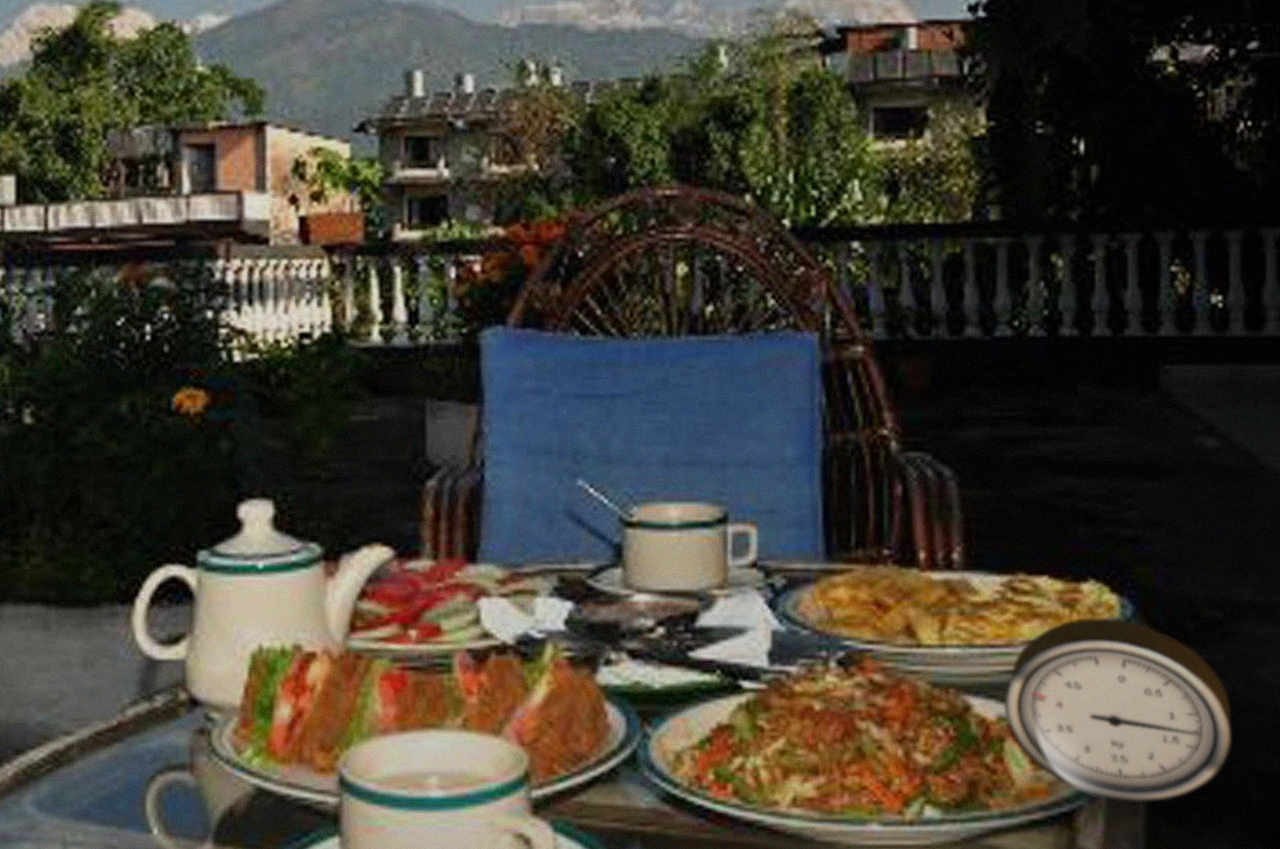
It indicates 1.25 kg
